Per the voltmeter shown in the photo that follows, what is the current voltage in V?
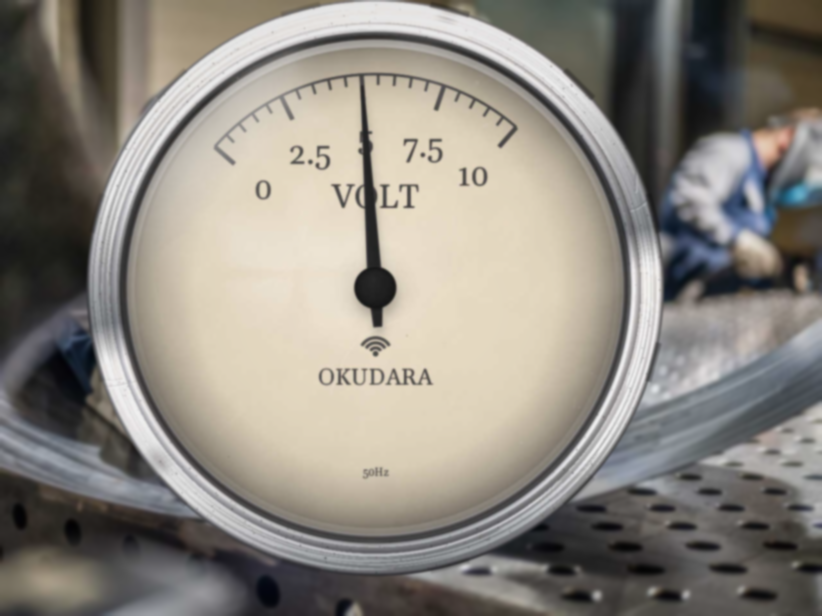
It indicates 5 V
